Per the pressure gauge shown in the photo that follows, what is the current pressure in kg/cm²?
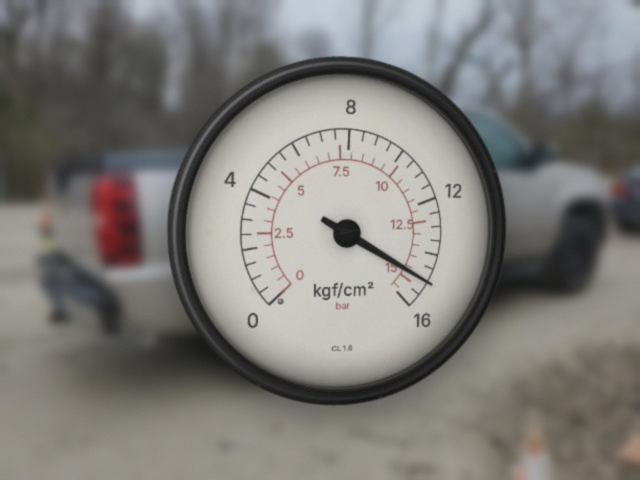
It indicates 15 kg/cm²
